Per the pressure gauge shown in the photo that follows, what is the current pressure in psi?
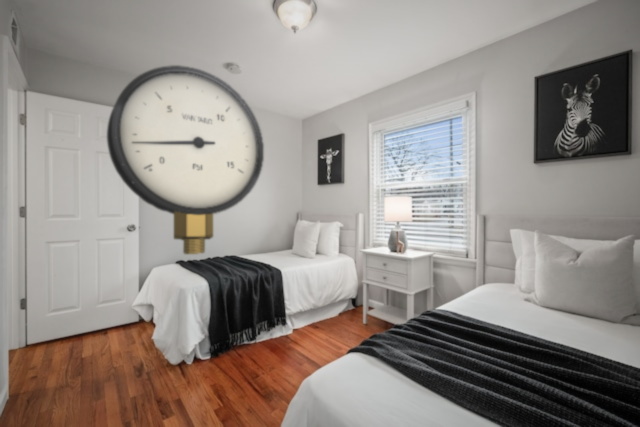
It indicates 1.5 psi
